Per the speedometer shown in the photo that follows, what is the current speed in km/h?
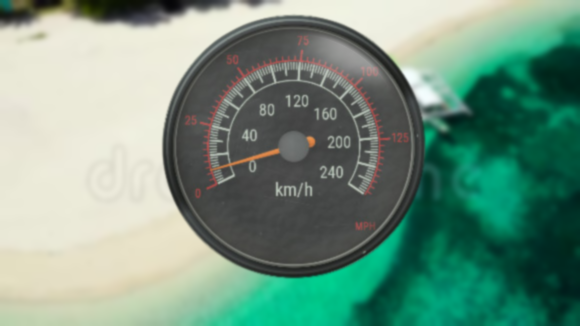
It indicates 10 km/h
